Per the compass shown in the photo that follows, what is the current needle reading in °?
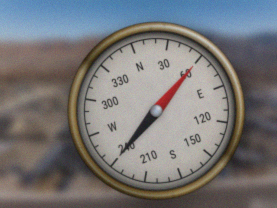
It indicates 60 °
